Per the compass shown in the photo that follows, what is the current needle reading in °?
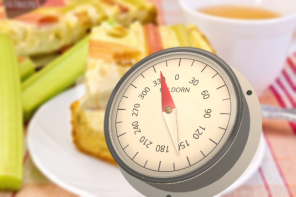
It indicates 337.5 °
